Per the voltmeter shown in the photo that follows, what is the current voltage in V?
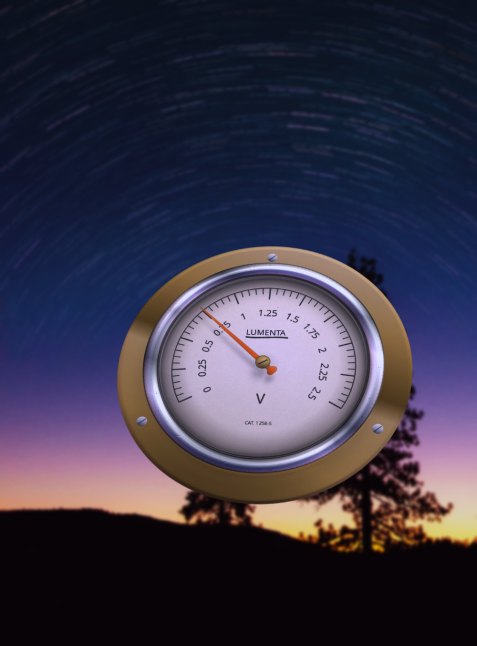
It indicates 0.75 V
